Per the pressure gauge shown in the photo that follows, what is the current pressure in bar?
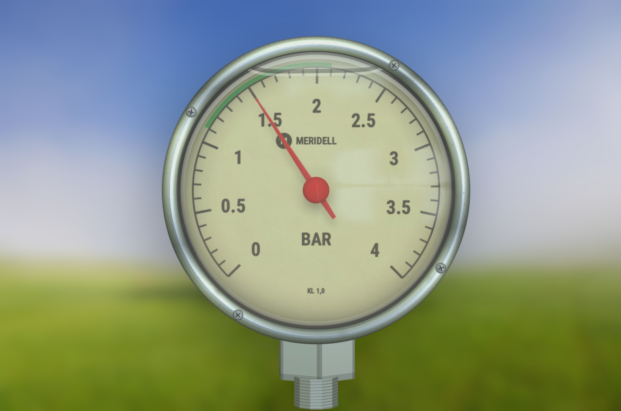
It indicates 1.5 bar
